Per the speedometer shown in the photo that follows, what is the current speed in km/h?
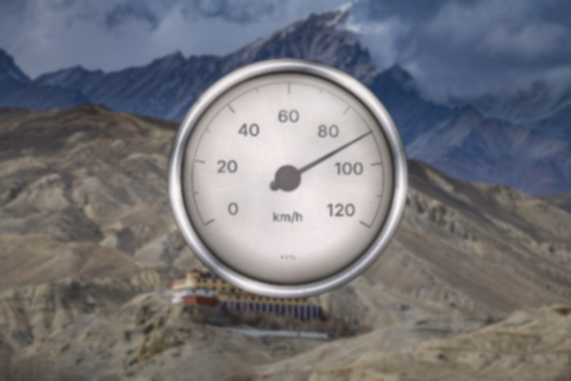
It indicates 90 km/h
